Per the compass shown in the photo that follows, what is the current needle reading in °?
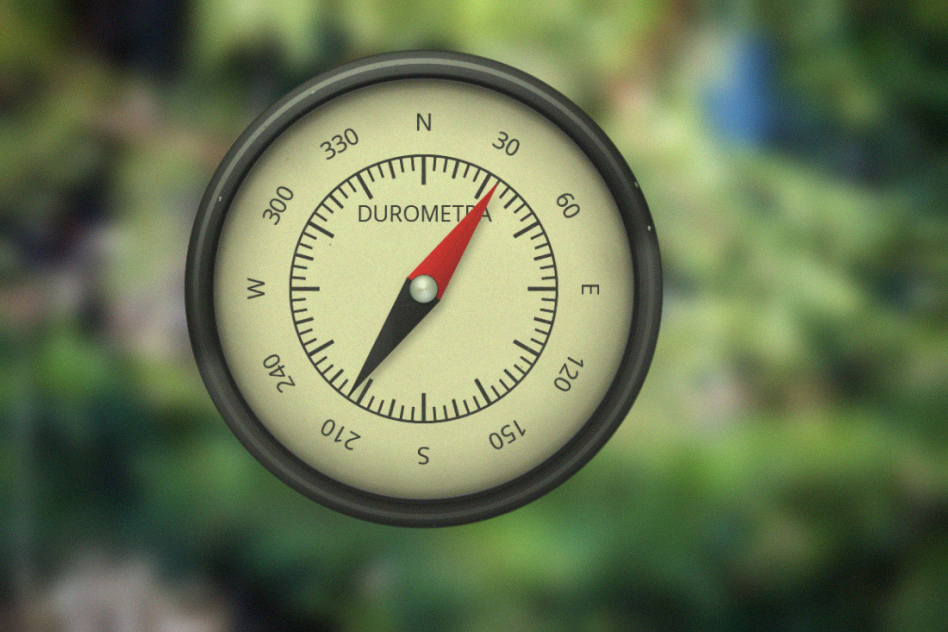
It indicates 35 °
